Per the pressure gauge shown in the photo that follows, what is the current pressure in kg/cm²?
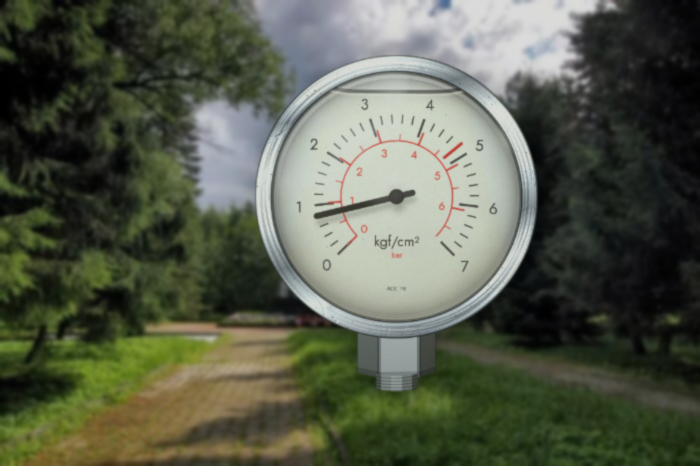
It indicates 0.8 kg/cm²
